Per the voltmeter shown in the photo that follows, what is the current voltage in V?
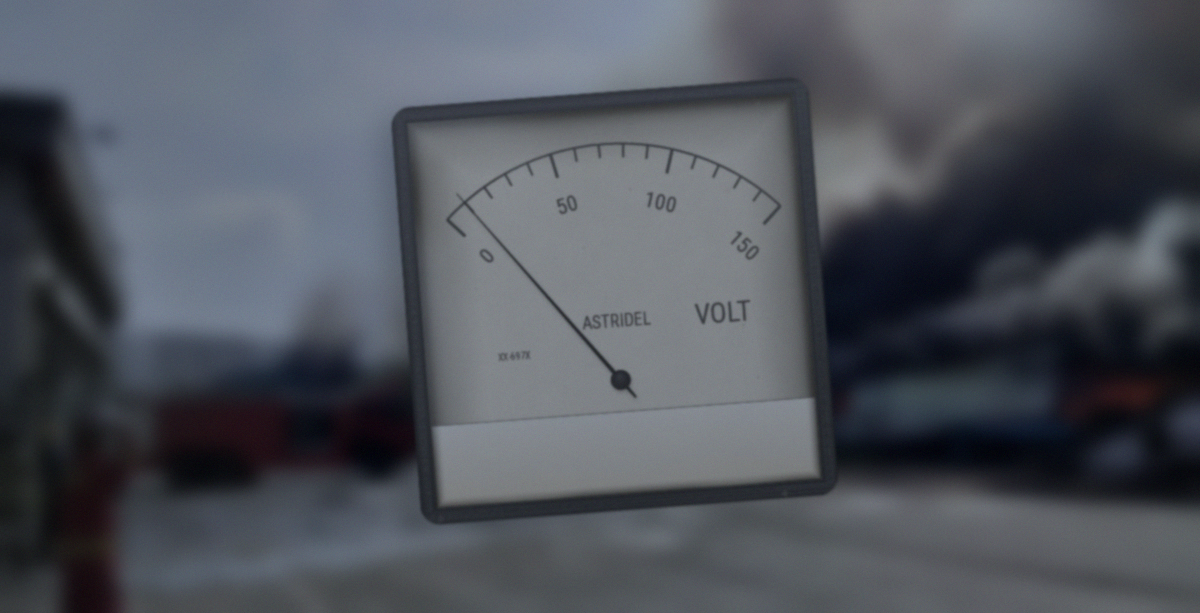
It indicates 10 V
